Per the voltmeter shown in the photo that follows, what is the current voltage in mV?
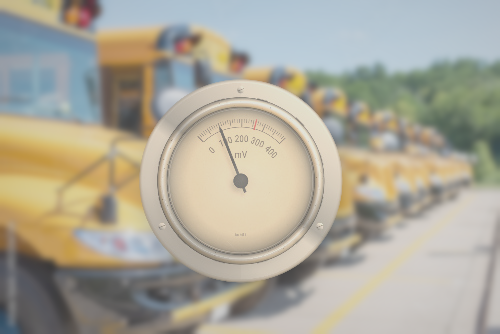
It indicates 100 mV
